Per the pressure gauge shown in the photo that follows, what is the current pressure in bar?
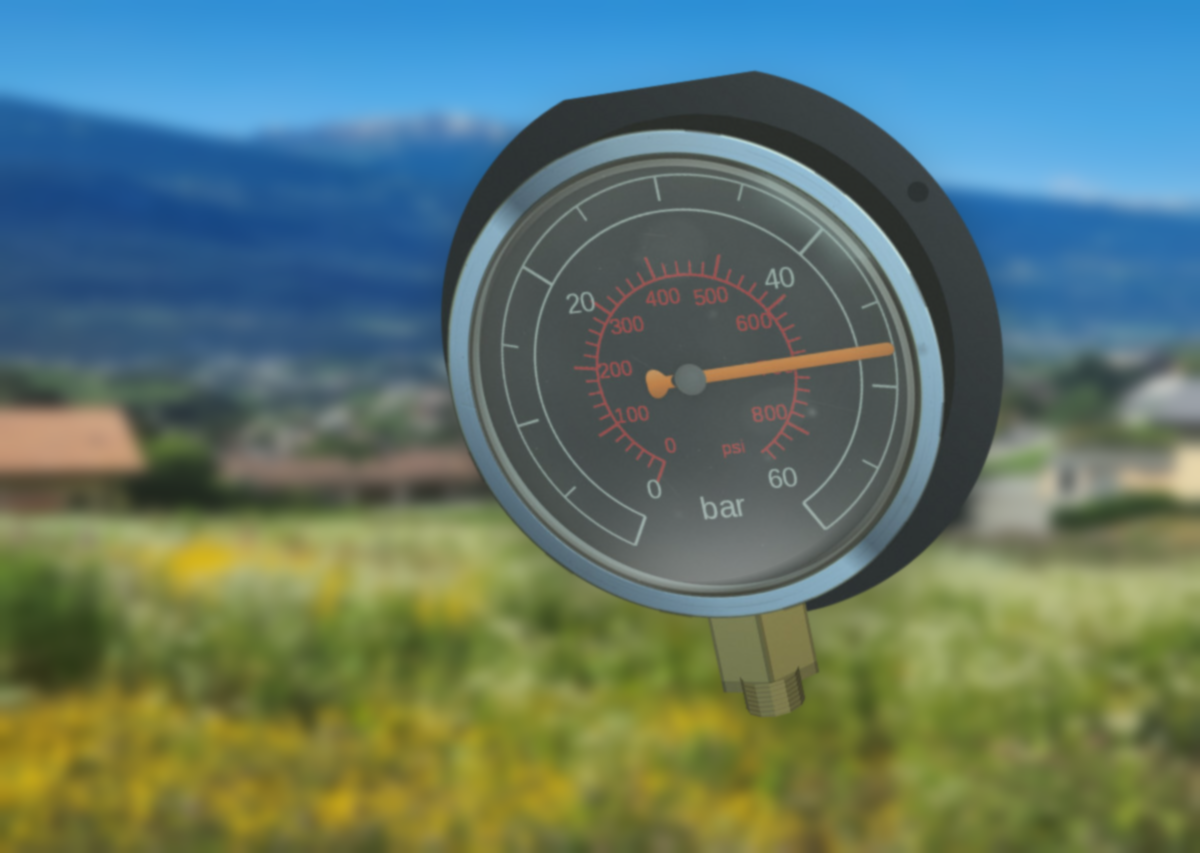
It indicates 47.5 bar
